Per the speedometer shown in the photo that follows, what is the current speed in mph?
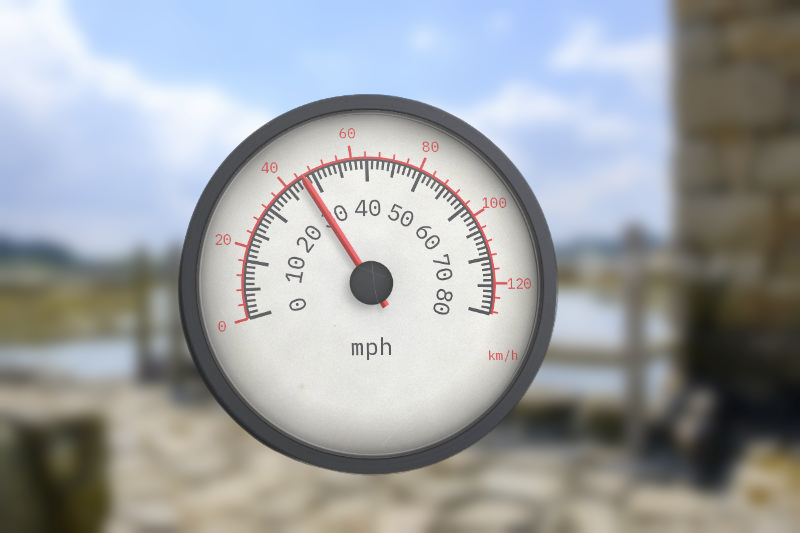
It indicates 28 mph
